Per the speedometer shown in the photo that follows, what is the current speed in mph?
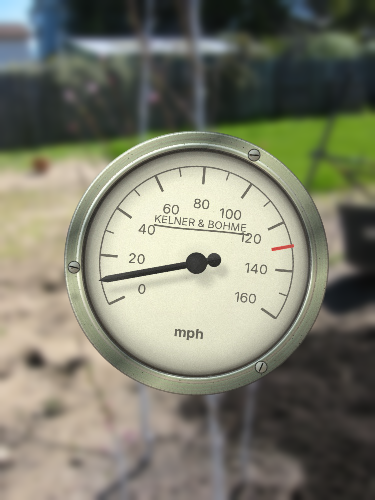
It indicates 10 mph
